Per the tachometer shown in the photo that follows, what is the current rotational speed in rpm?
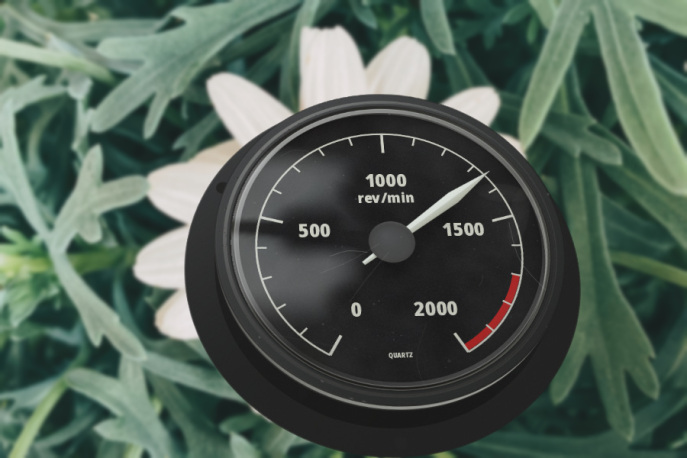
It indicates 1350 rpm
